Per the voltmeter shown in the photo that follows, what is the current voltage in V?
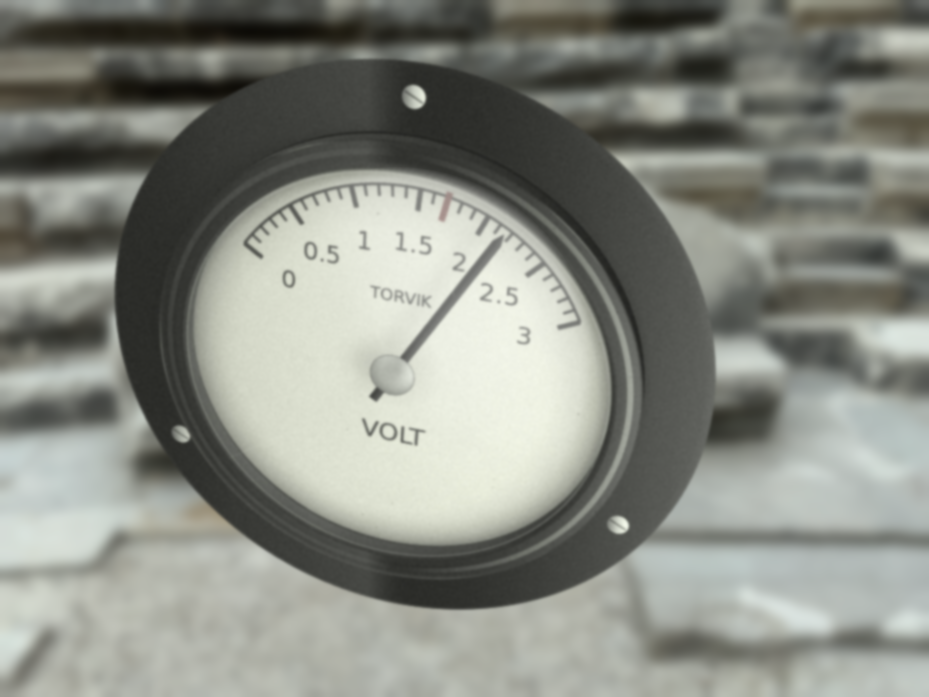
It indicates 2.15 V
